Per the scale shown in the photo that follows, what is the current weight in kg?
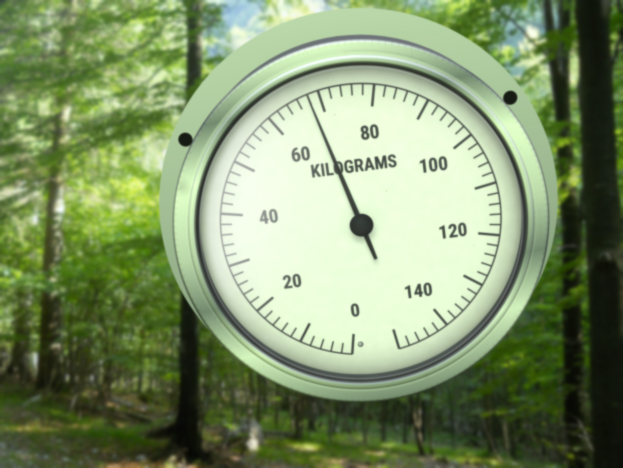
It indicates 68 kg
